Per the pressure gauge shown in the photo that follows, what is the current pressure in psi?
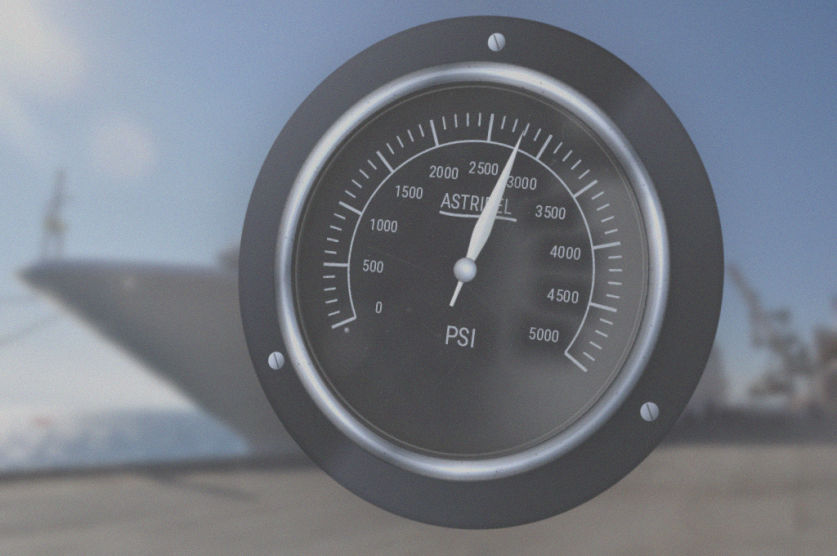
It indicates 2800 psi
